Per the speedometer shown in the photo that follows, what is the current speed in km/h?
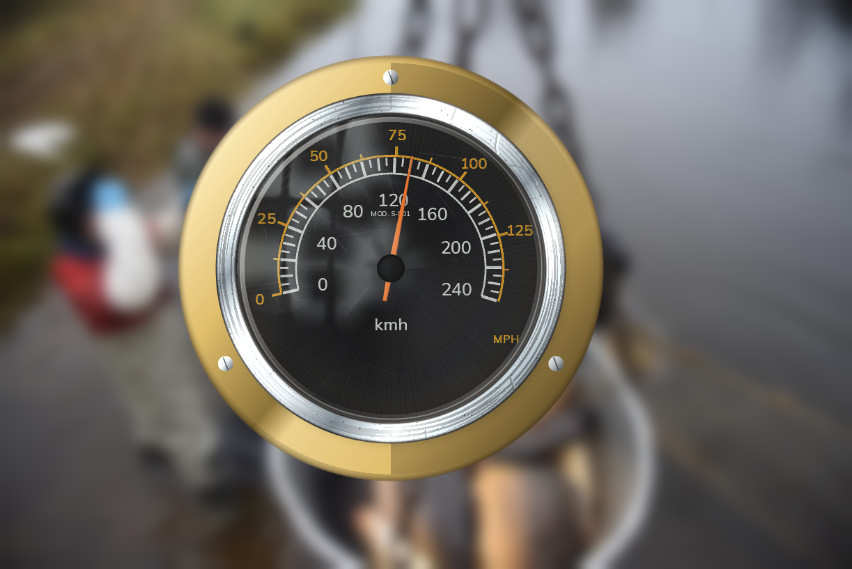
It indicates 130 km/h
